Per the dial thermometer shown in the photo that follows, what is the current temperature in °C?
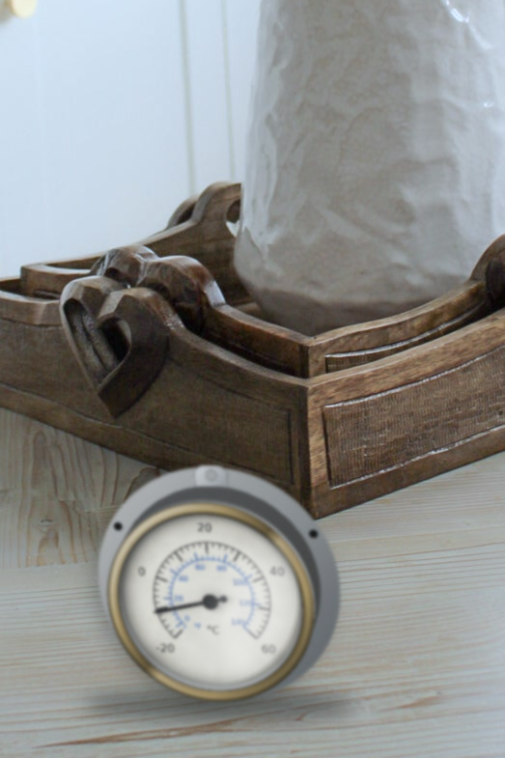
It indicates -10 °C
